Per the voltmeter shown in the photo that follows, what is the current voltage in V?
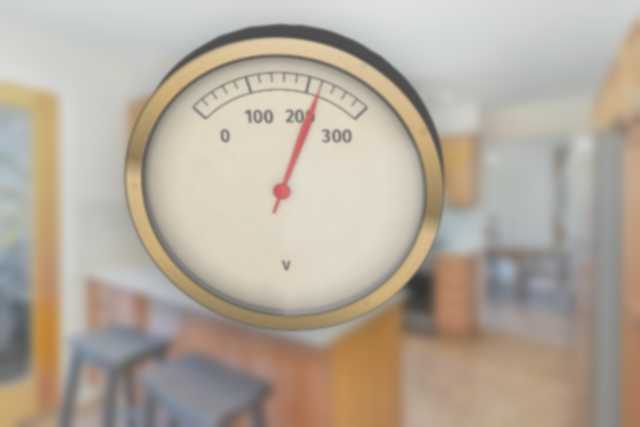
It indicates 220 V
